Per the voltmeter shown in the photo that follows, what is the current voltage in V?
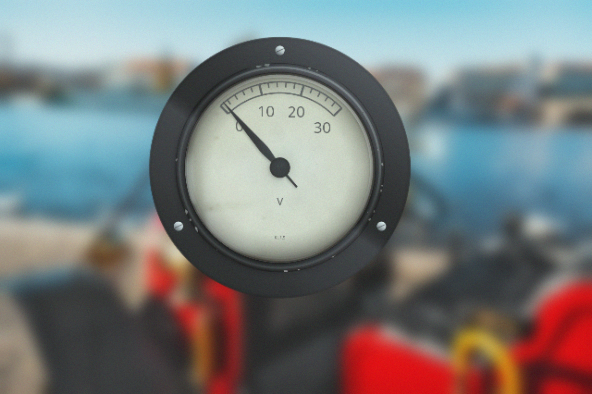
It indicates 1 V
